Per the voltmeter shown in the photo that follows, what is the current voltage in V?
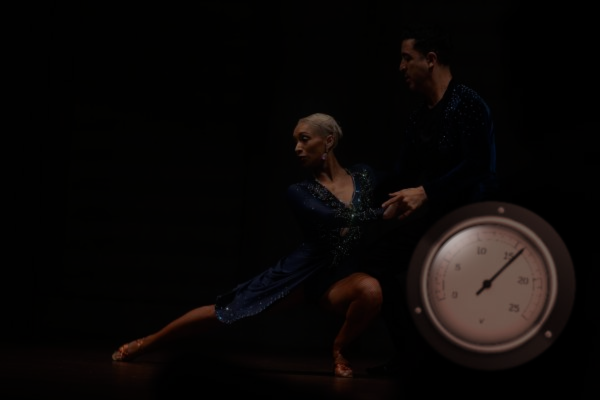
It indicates 16 V
